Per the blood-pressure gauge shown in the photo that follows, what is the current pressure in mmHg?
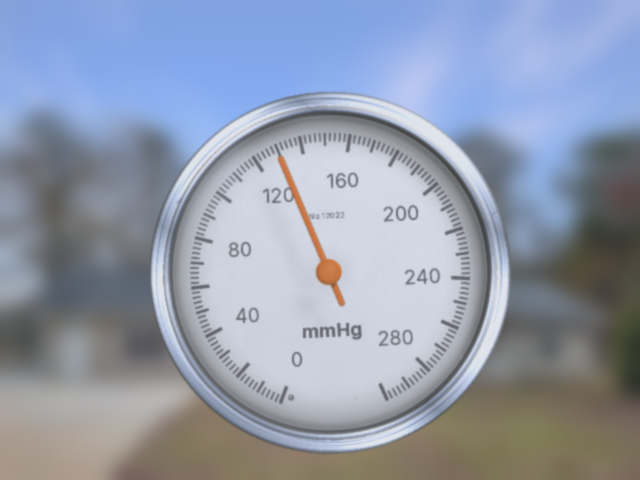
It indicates 130 mmHg
